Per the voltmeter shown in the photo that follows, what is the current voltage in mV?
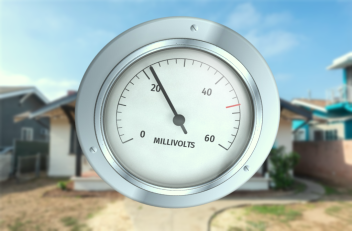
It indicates 22 mV
